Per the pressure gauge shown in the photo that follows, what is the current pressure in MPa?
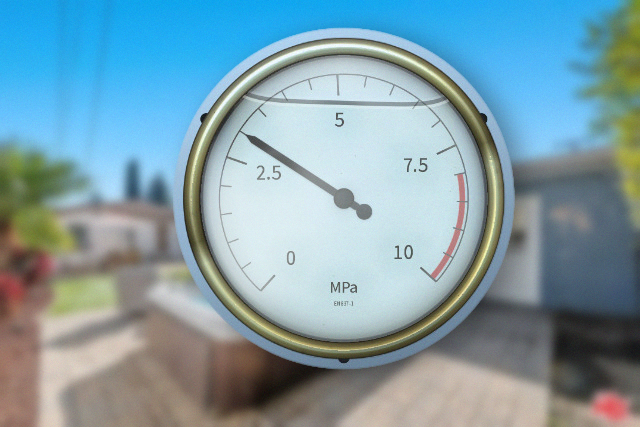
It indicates 3 MPa
